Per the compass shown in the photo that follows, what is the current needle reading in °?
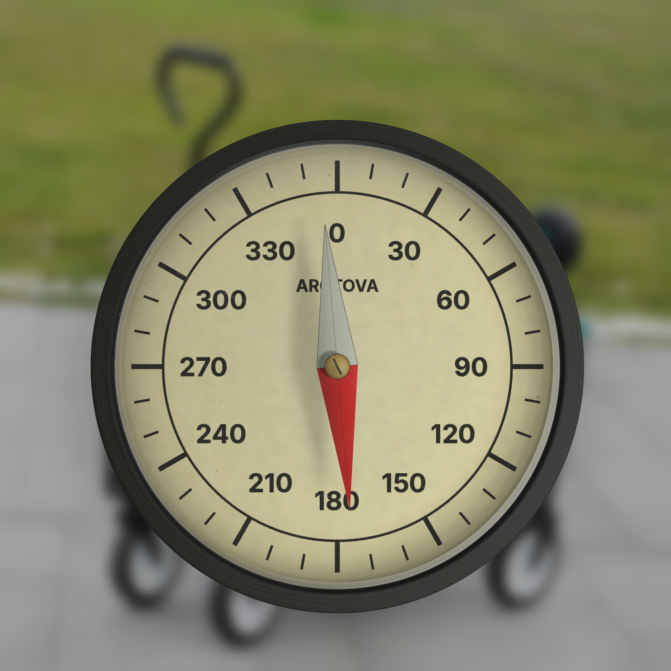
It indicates 175 °
